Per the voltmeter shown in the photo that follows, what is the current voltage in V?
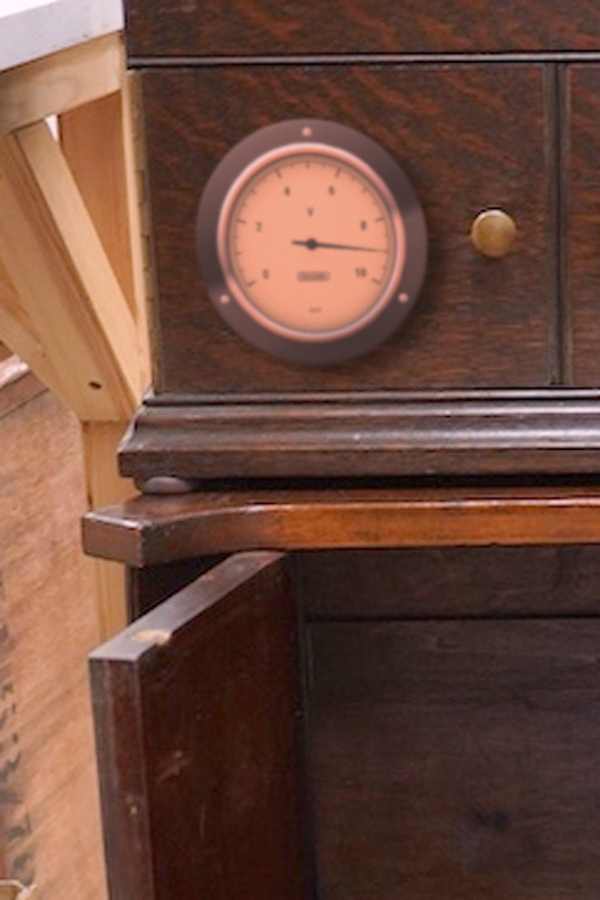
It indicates 9 V
